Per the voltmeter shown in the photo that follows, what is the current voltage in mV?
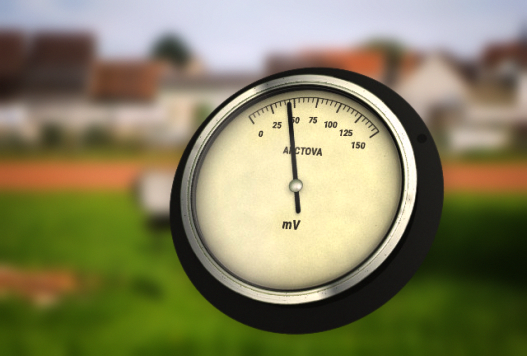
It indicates 45 mV
